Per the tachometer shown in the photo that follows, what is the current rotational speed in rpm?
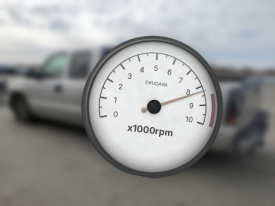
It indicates 8250 rpm
